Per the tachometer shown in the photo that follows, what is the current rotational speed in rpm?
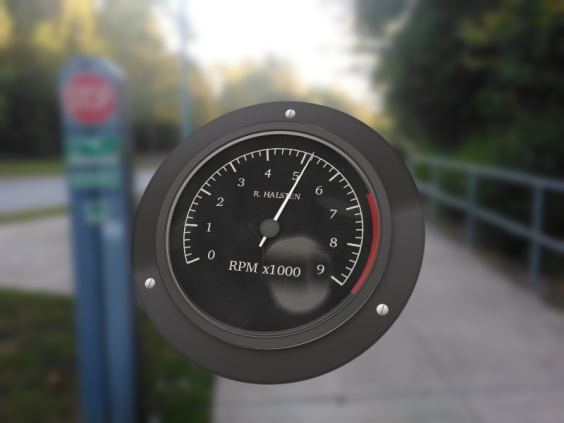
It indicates 5200 rpm
